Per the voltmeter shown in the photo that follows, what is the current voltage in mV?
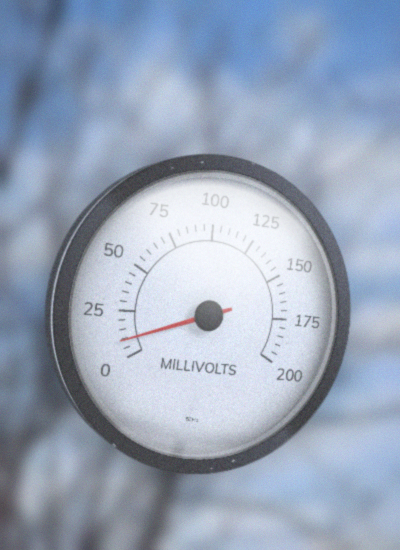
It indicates 10 mV
